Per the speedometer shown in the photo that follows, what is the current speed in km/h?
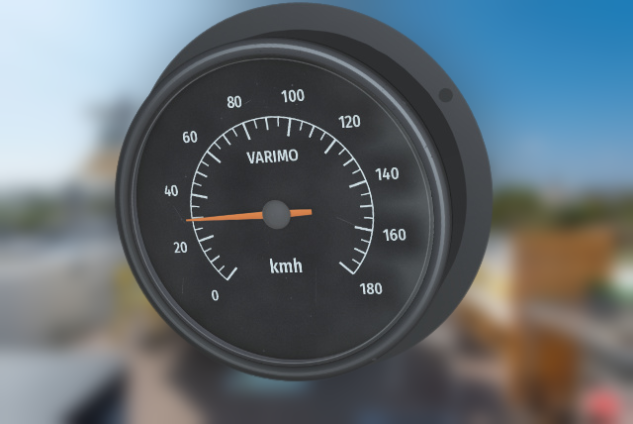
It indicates 30 km/h
